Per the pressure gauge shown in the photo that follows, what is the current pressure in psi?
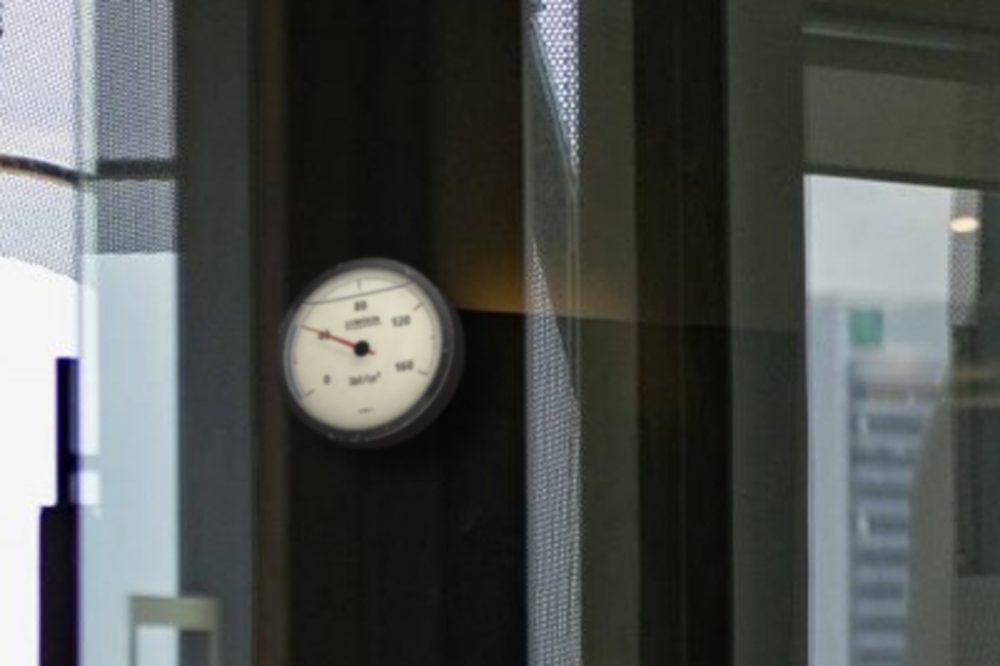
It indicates 40 psi
